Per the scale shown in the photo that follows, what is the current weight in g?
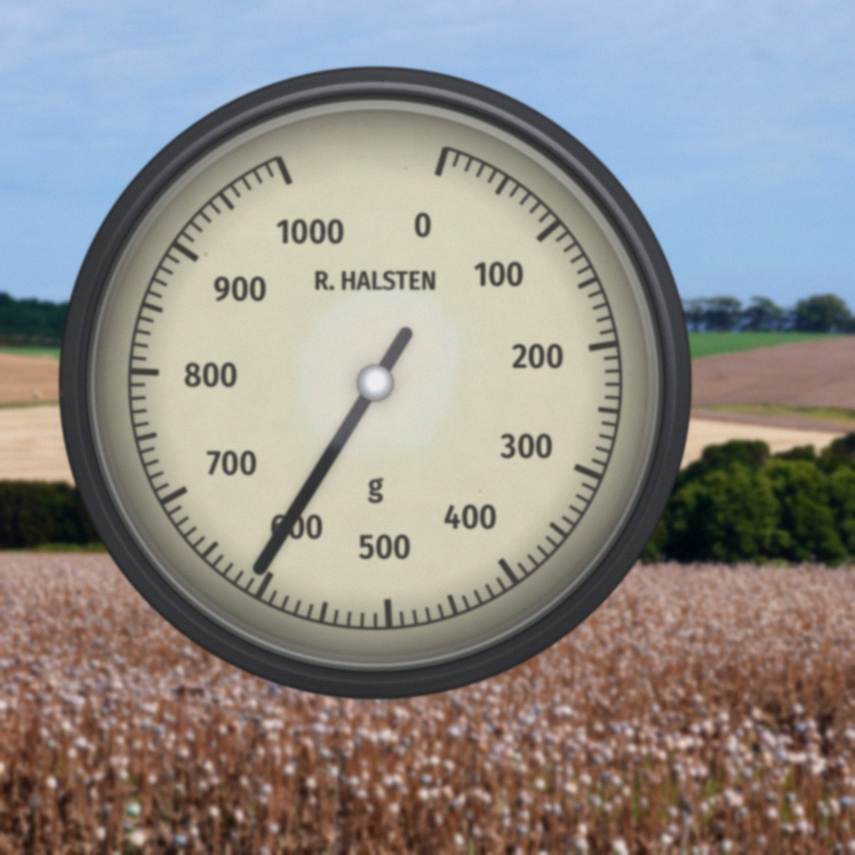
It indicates 610 g
